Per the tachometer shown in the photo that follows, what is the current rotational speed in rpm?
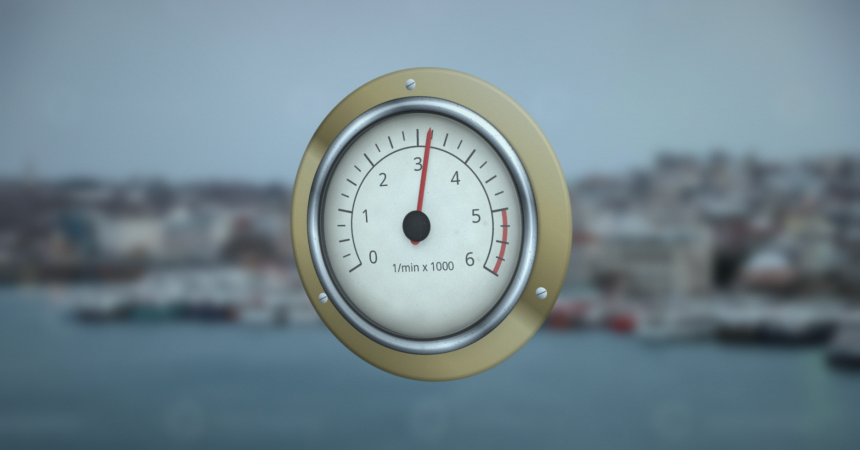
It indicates 3250 rpm
